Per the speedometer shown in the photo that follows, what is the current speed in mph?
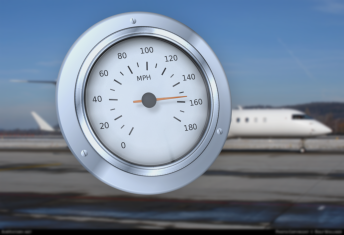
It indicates 155 mph
